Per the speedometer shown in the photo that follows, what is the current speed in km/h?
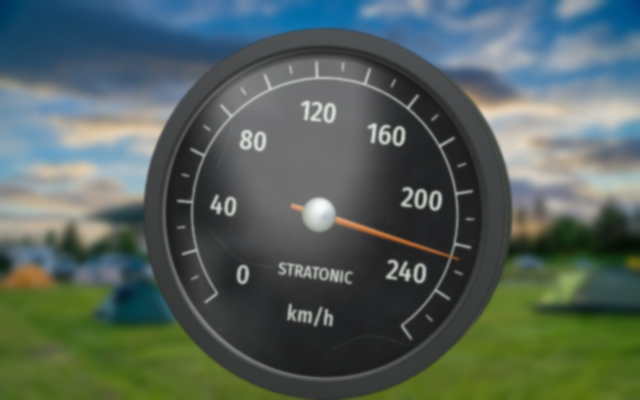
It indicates 225 km/h
